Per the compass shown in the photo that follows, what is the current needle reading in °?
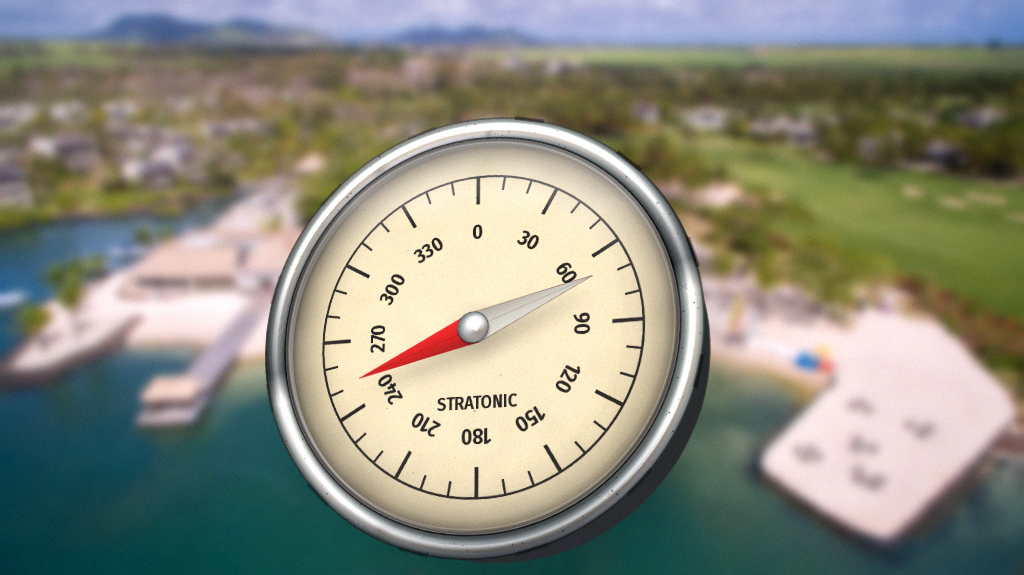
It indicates 250 °
